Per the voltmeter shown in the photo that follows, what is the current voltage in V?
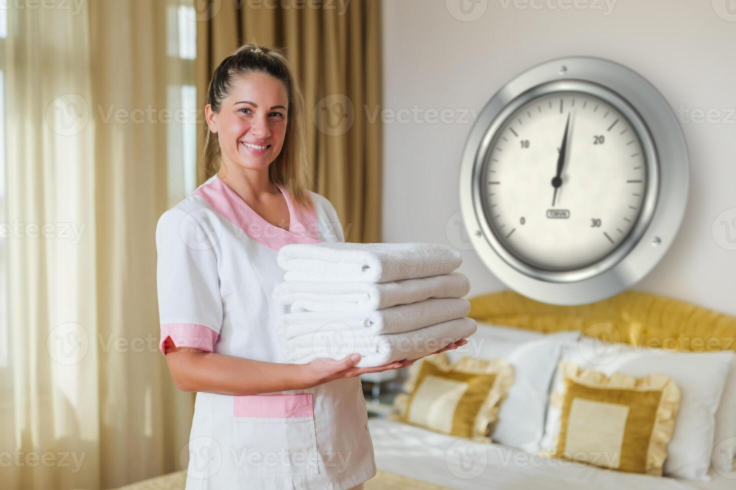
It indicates 16 V
